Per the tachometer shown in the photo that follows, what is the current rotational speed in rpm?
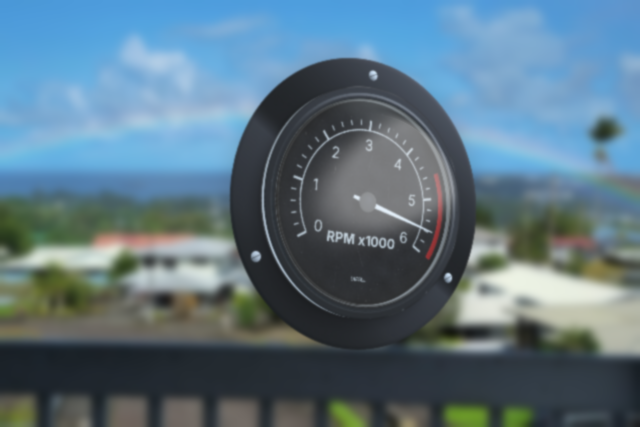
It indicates 5600 rpm
